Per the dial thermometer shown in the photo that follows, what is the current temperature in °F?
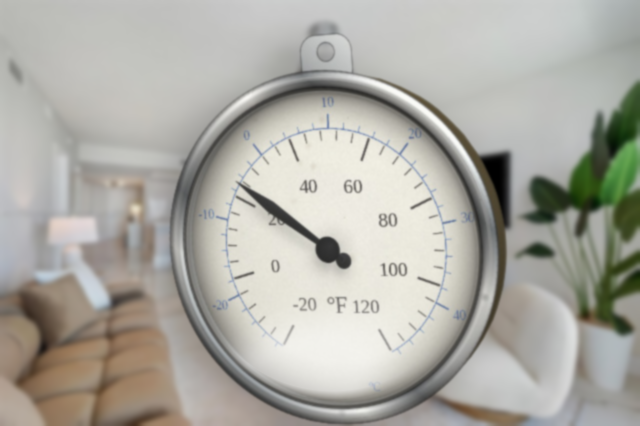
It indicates 24 °F
